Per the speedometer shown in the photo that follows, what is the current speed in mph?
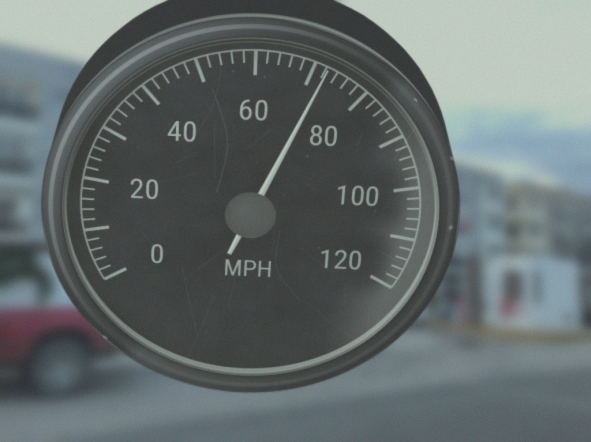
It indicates 72 mph
